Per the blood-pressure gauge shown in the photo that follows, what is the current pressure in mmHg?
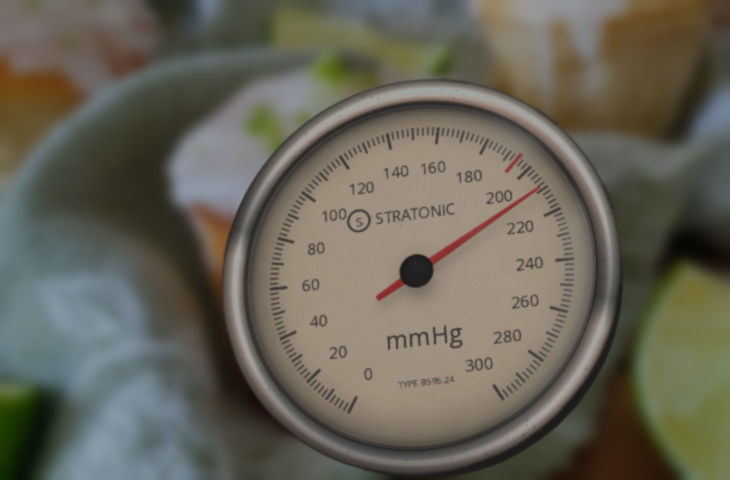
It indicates 210 mmHg
